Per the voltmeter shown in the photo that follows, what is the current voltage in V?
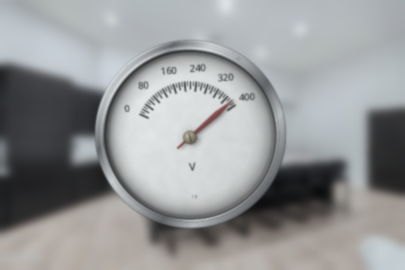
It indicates 380 V
